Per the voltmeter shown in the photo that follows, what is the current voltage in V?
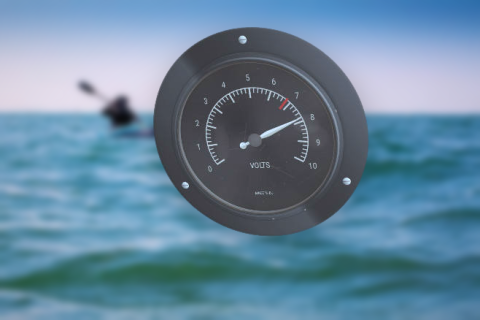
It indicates 7.8 V
